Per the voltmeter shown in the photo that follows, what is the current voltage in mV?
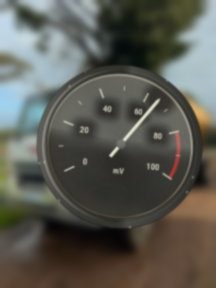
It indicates 65 mV
